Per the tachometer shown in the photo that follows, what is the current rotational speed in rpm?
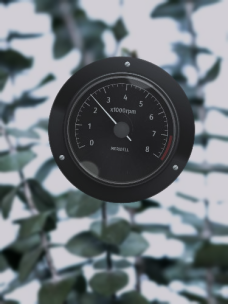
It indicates 2400 rpm
